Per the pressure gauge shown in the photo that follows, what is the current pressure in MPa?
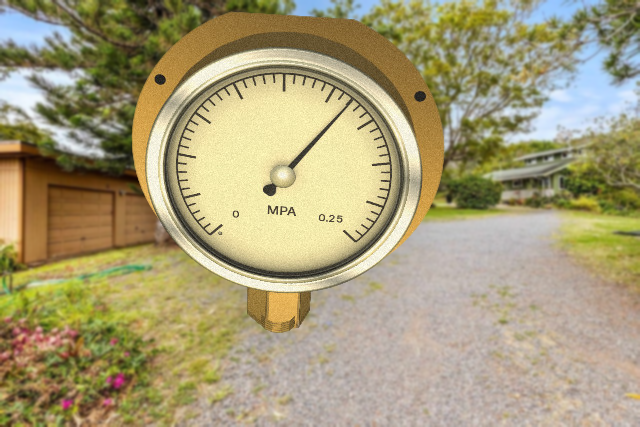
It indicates 0.16 MPa
